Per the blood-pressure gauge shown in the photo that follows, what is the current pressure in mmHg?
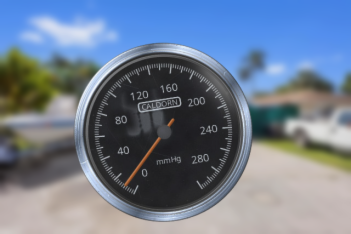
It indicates 10 mmHg
